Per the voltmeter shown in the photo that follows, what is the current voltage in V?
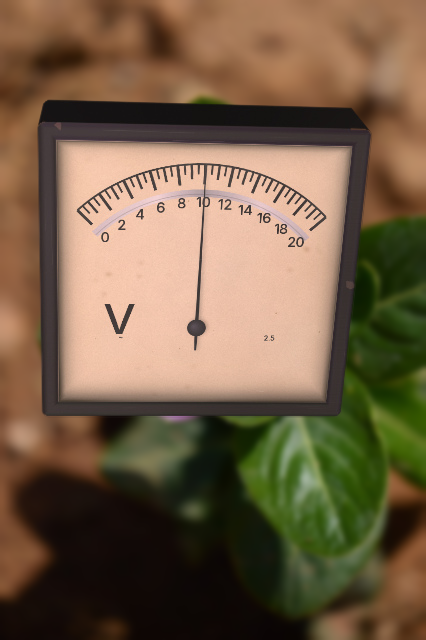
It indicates 10 V
